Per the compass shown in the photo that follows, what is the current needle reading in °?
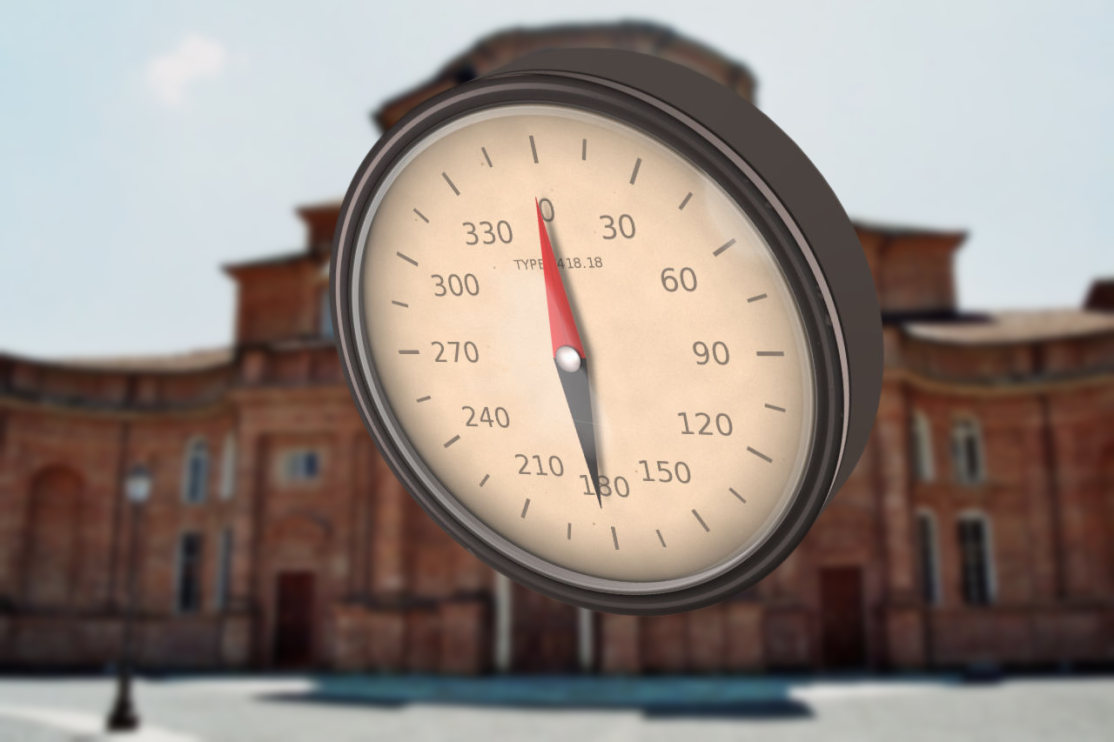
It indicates 0 °
